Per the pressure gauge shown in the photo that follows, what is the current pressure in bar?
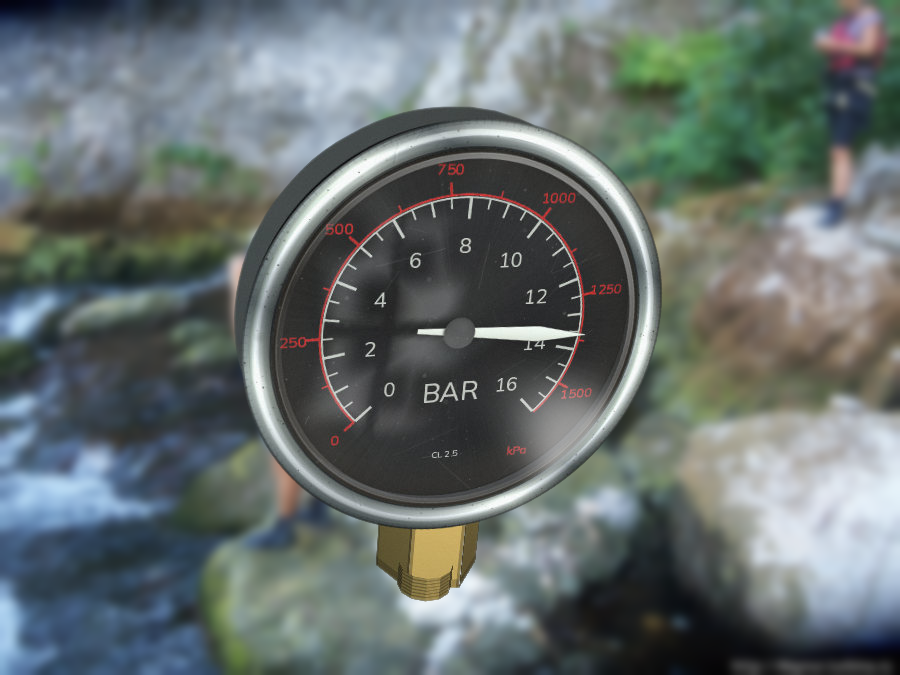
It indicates 13.5 bar
